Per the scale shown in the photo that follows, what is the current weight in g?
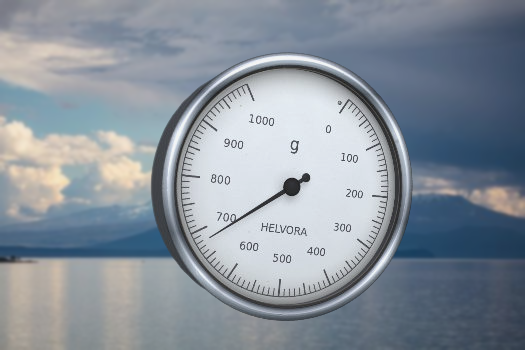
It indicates 680 g
